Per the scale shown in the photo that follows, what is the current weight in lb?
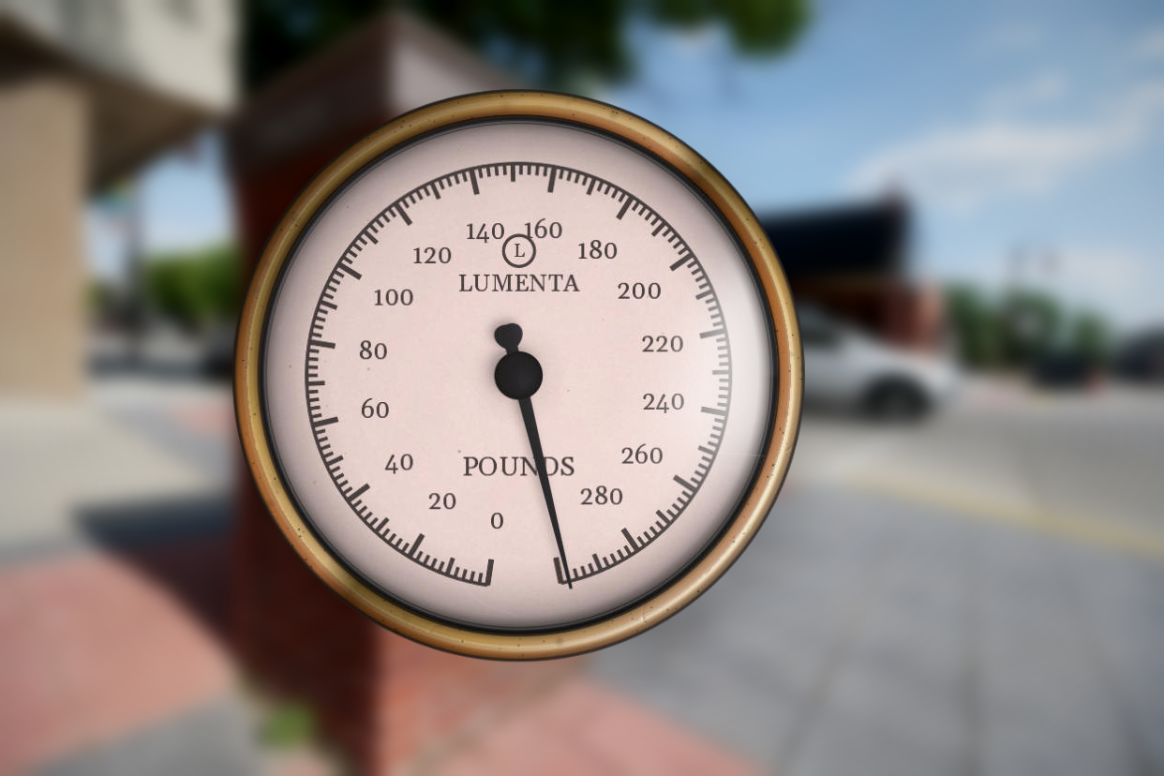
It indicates 298 lb
